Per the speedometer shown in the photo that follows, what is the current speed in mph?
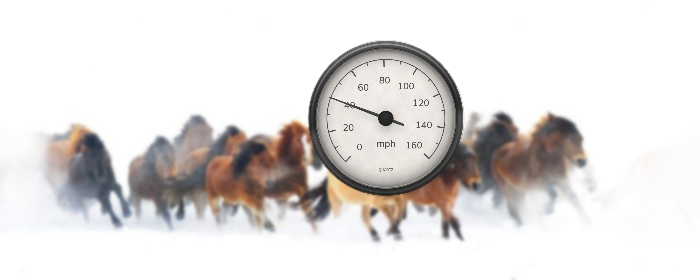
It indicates 40 mph
